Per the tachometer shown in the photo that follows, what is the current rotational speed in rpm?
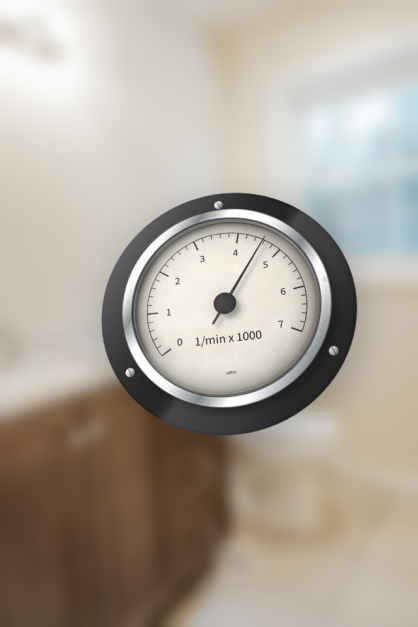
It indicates 4600 rpm
